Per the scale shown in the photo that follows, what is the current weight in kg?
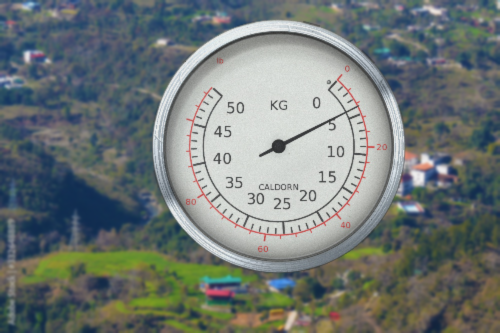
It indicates 4 kg
